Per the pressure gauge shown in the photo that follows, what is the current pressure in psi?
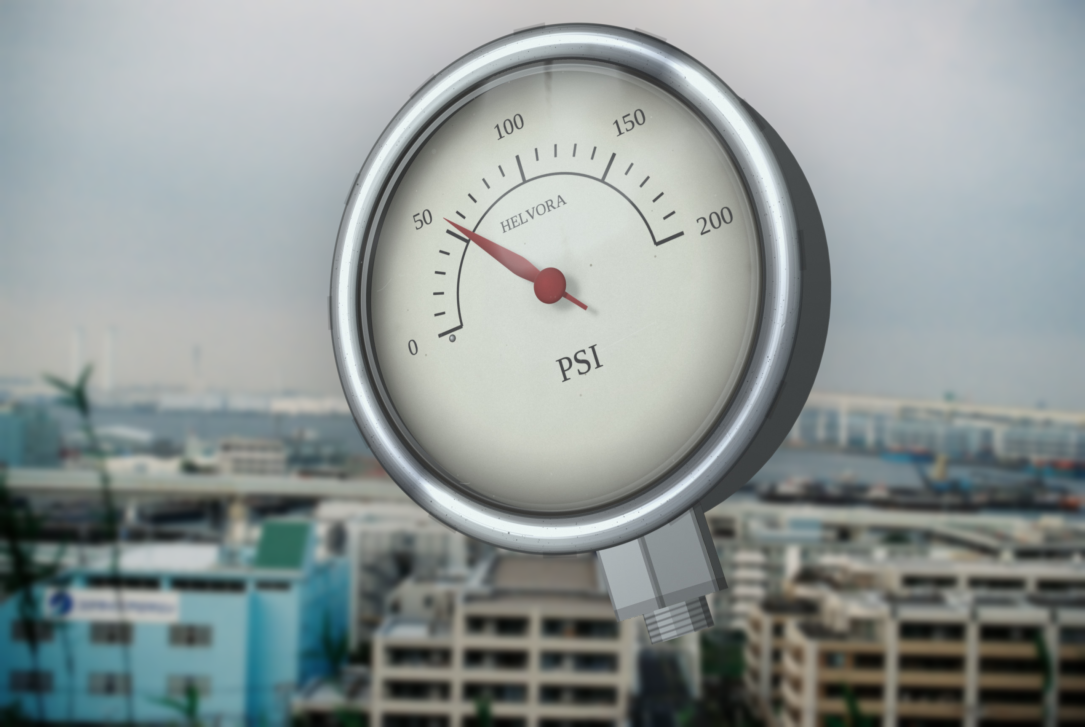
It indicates 55 psi
